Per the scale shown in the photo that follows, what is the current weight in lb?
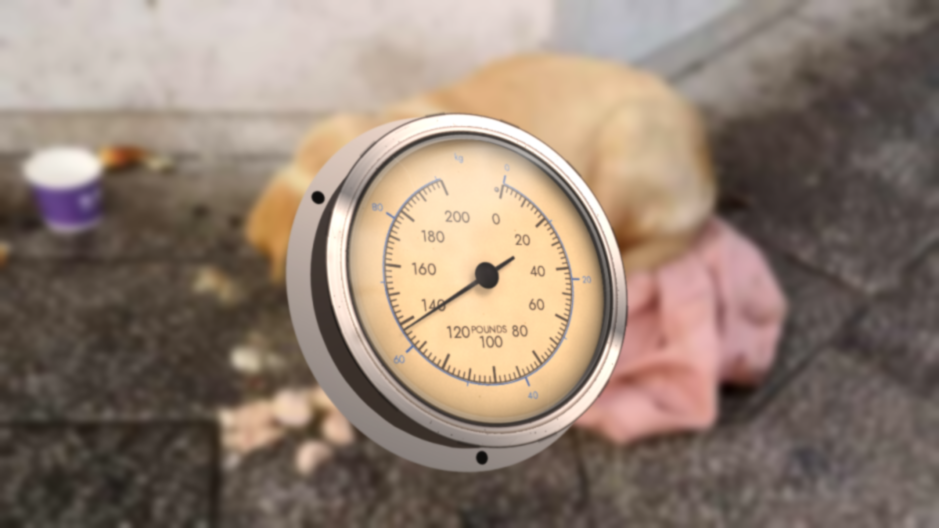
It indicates 138 lb
